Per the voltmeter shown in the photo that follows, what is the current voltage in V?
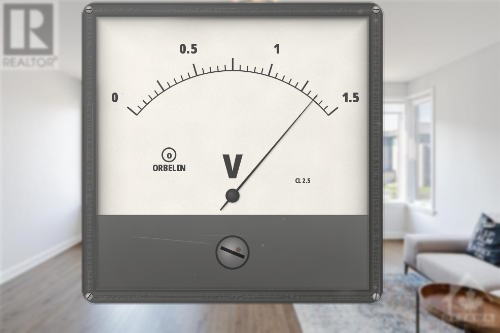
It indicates 1.35 V
